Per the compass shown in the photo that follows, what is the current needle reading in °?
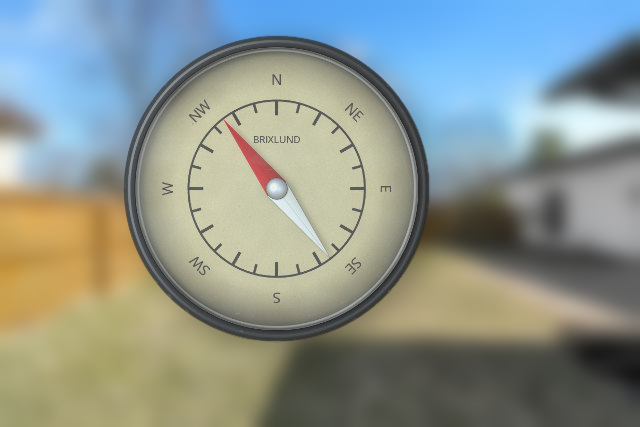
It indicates 322.5 °
